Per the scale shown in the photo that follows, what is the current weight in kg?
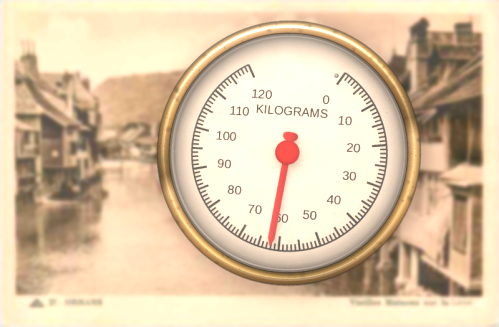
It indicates 62 kg
